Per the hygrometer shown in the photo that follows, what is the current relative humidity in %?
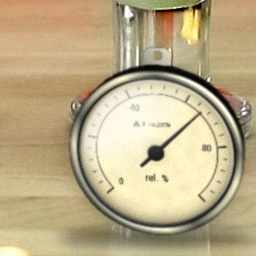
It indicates 66 %
